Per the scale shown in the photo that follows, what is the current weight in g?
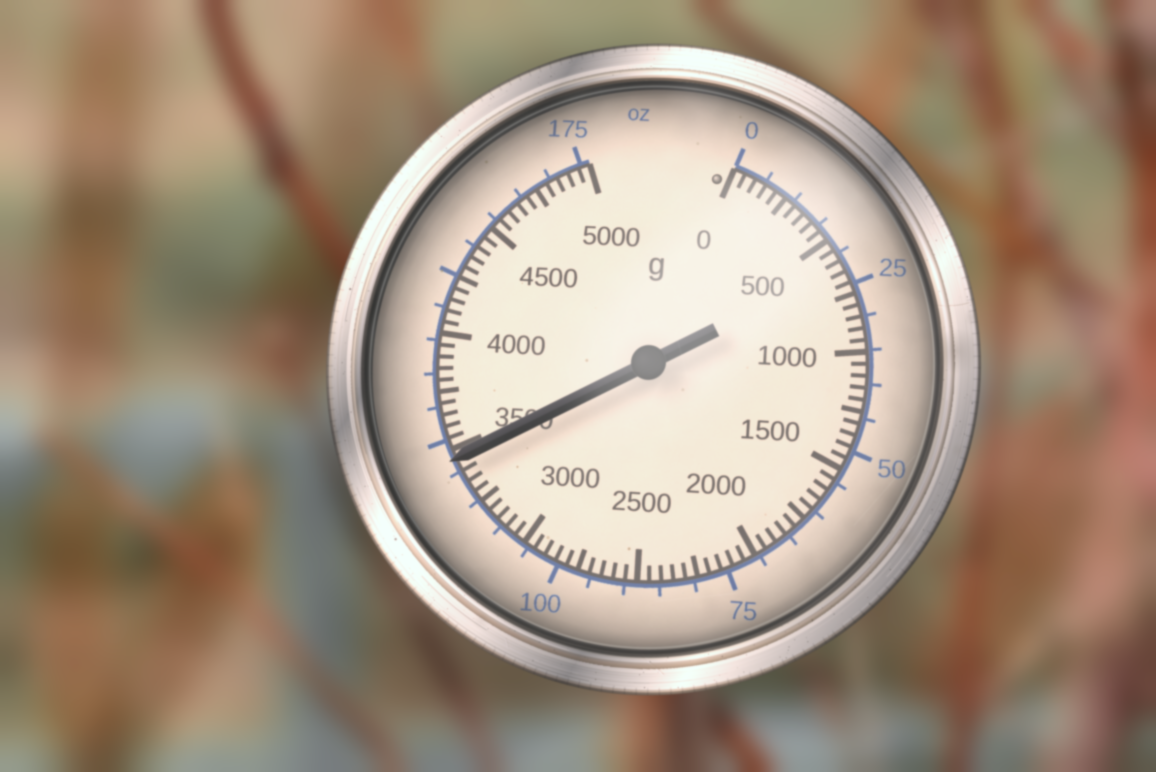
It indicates 3450 g
